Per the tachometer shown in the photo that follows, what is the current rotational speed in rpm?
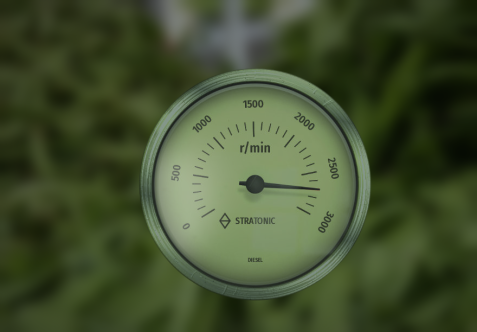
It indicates 2700 rpm
